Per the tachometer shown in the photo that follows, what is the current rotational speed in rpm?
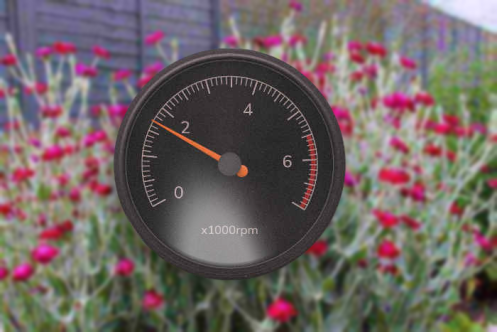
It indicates 1700 rpm
